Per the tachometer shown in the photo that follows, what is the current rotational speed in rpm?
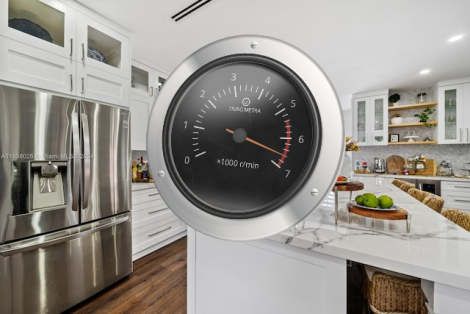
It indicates 6600 rpm
